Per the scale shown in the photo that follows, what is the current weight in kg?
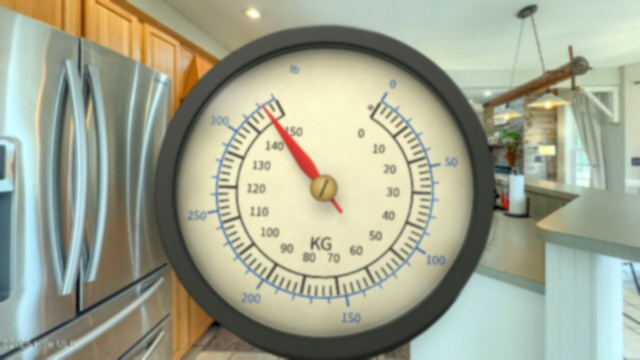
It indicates 146 kg
